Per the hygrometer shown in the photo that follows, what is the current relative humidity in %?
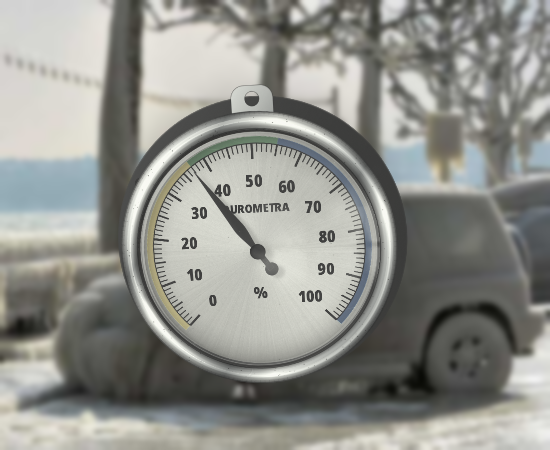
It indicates 37 %
